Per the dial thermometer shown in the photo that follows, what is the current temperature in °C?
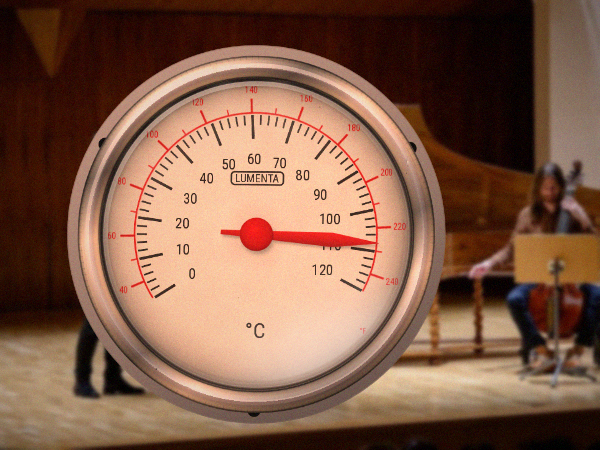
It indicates 108 °C
